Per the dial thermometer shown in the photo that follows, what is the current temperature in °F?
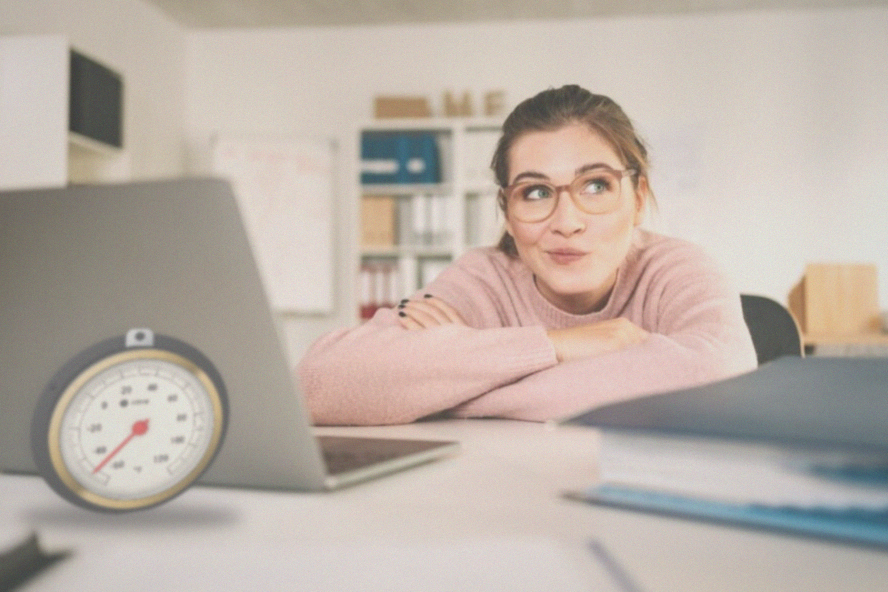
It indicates -50 °F
